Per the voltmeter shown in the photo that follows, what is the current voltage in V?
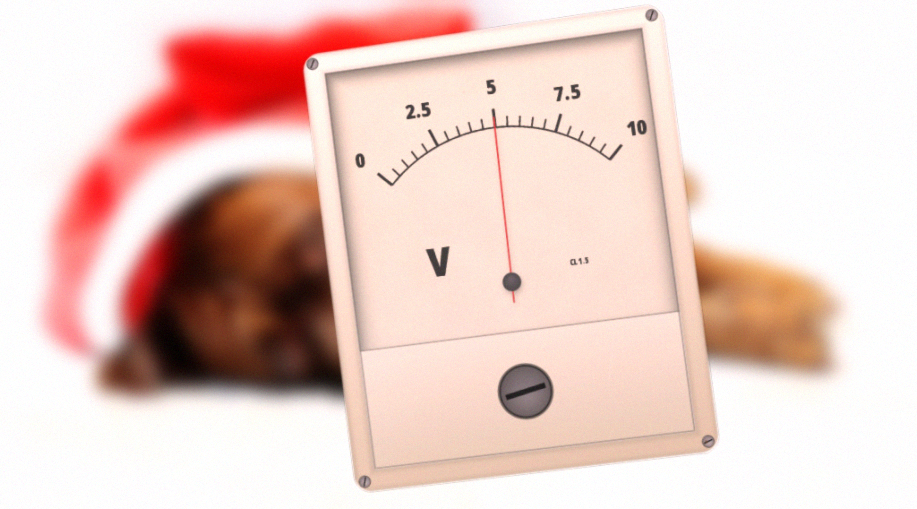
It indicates 5 V
